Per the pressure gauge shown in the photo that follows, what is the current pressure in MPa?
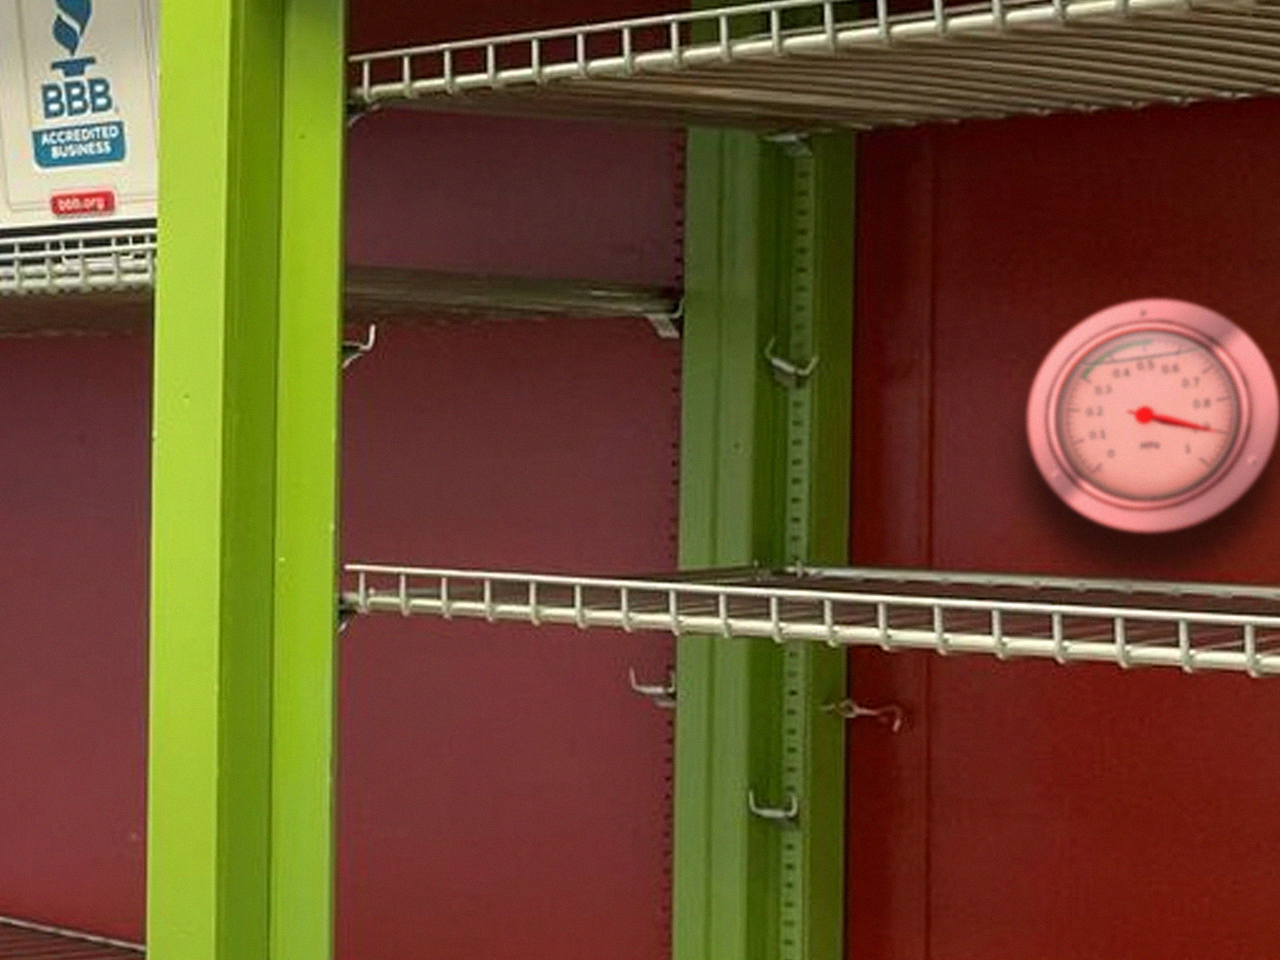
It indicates 0.9 MPa
